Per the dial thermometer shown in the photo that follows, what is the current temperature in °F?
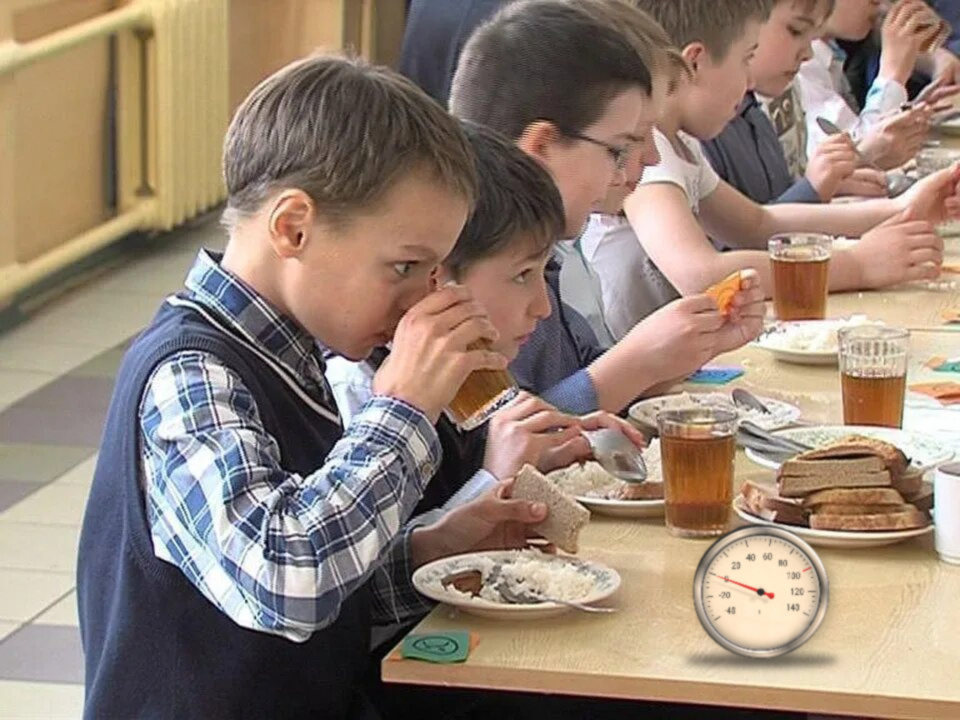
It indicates 0 °F
